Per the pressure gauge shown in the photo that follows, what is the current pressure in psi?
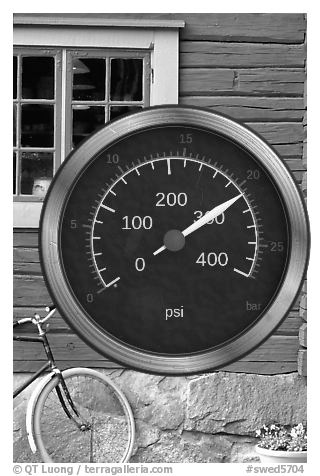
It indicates 300 psi
